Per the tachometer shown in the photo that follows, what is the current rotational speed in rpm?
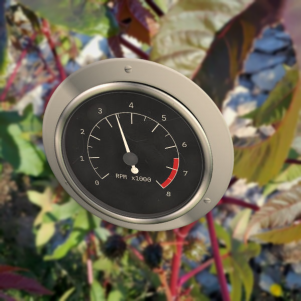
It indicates 3500 rpm
